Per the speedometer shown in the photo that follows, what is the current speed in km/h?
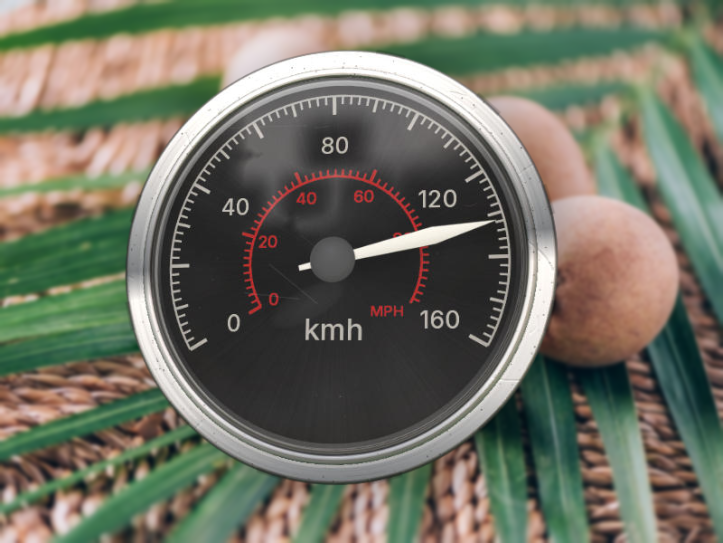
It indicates 132 km/h
